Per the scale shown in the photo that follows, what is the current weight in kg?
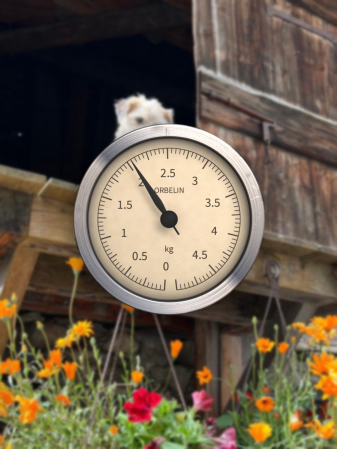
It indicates 2.05 kg
